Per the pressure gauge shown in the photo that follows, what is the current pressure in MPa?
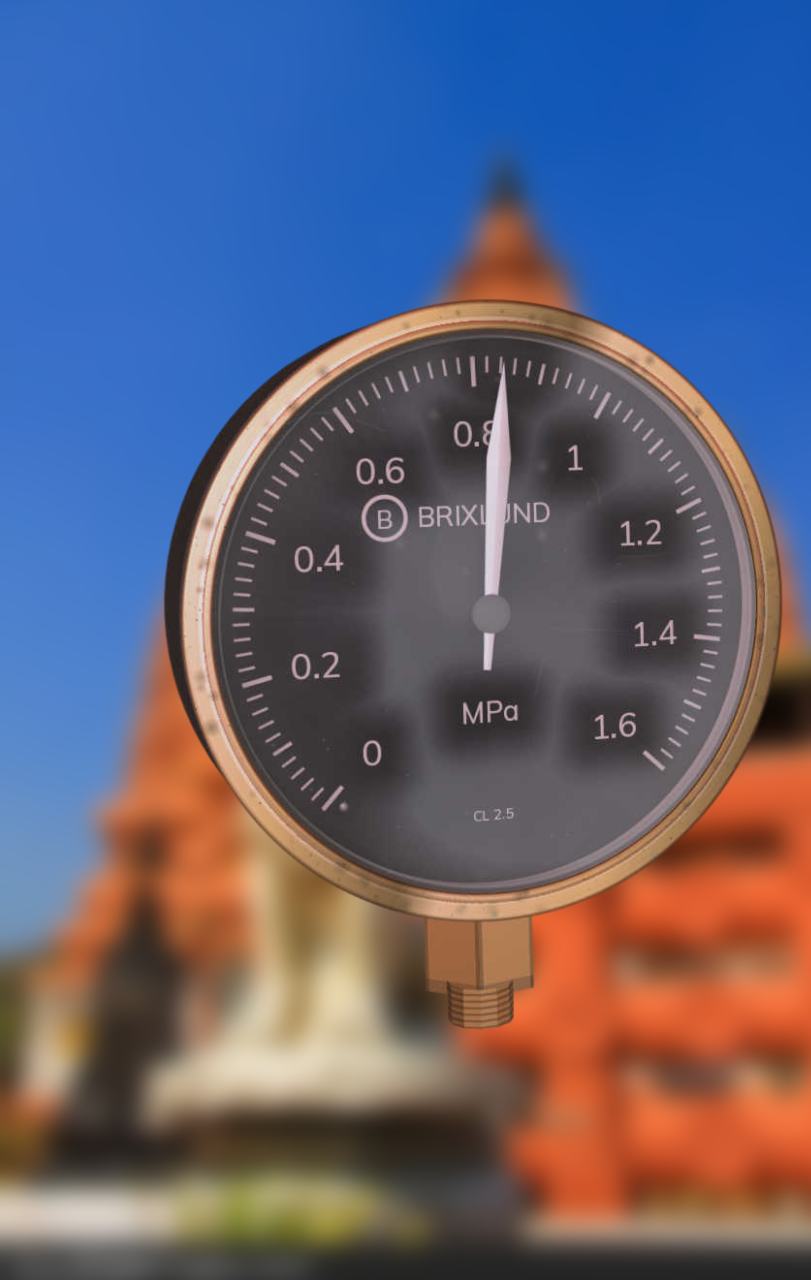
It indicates 0.84 MPa
